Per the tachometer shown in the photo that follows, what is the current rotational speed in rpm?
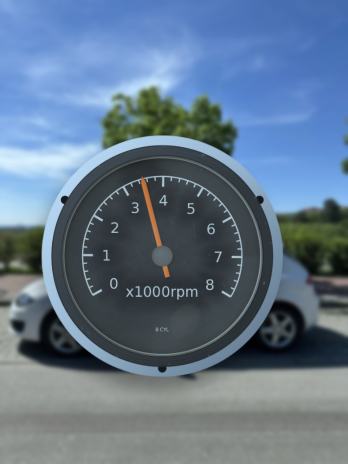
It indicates 3500 rpm
